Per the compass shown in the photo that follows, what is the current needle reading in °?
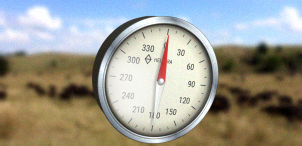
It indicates 0 °
